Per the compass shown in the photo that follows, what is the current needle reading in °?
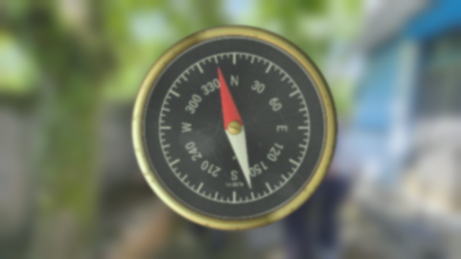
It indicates 345 °
